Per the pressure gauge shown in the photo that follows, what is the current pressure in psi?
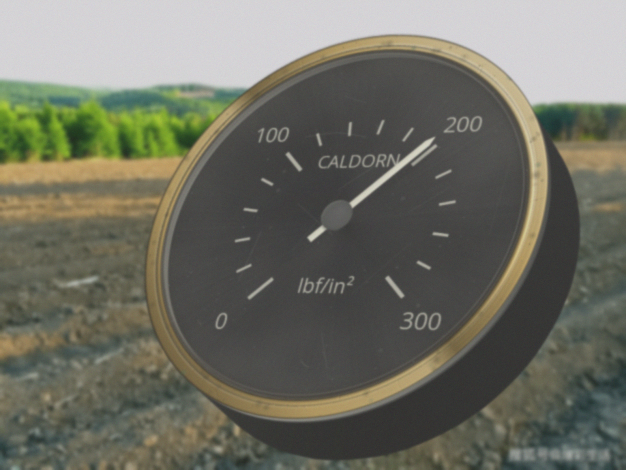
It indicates 200 psi
